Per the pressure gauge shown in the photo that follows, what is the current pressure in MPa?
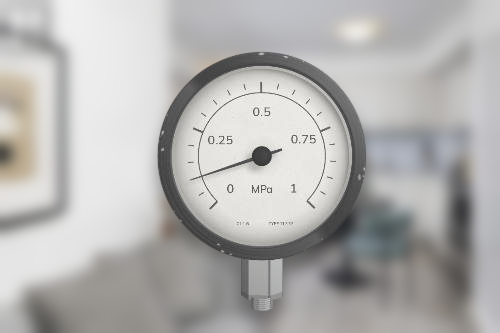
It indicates 0.1 MPa
